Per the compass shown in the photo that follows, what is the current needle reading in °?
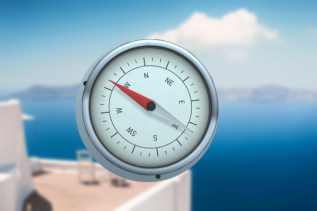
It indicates 310 °
